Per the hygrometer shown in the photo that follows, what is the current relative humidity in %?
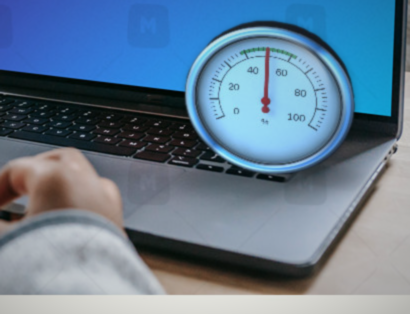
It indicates 50 %
